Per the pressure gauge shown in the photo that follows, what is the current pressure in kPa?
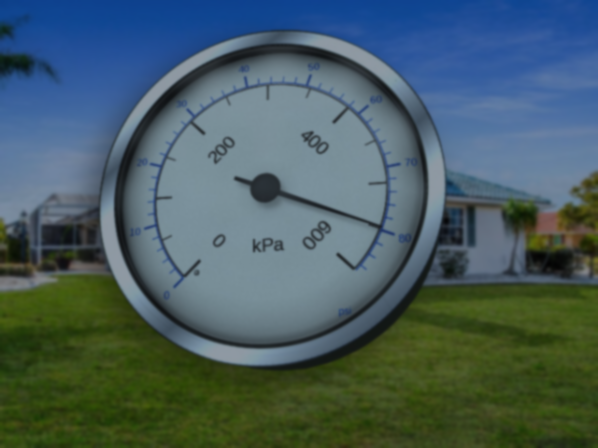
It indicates 550 kPa
